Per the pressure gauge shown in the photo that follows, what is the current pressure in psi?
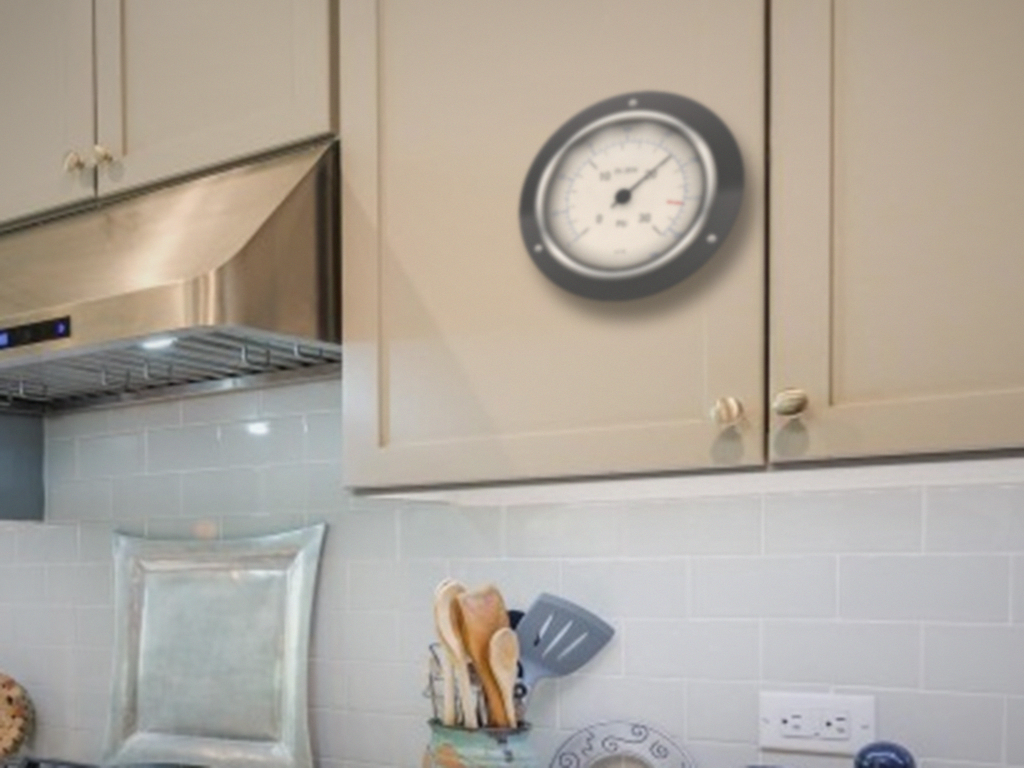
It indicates 20 psi
